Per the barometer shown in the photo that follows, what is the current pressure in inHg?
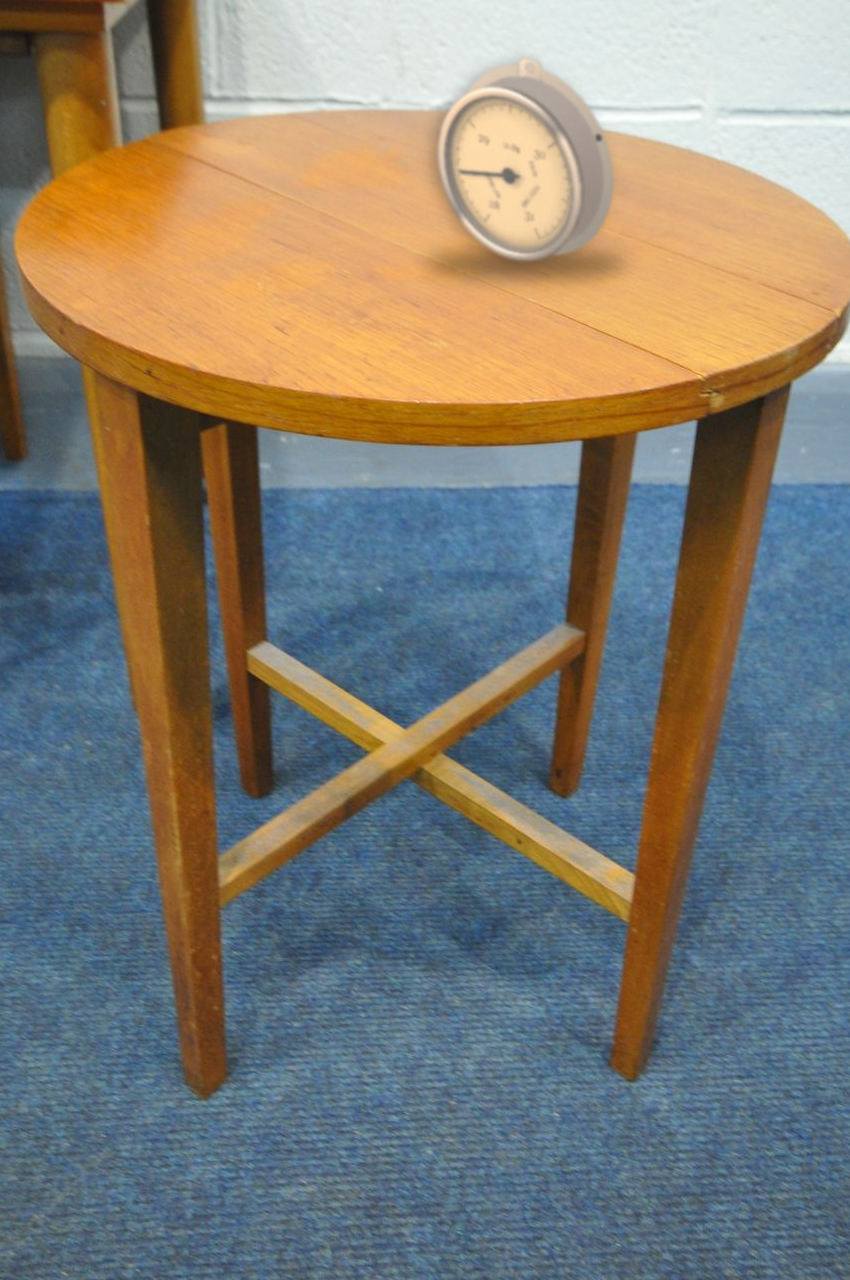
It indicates 28.5 inHg
